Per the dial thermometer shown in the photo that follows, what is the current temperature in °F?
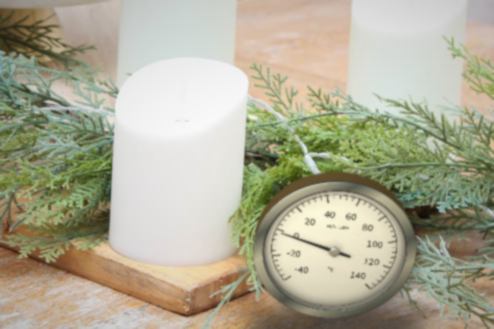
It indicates 0 °F
